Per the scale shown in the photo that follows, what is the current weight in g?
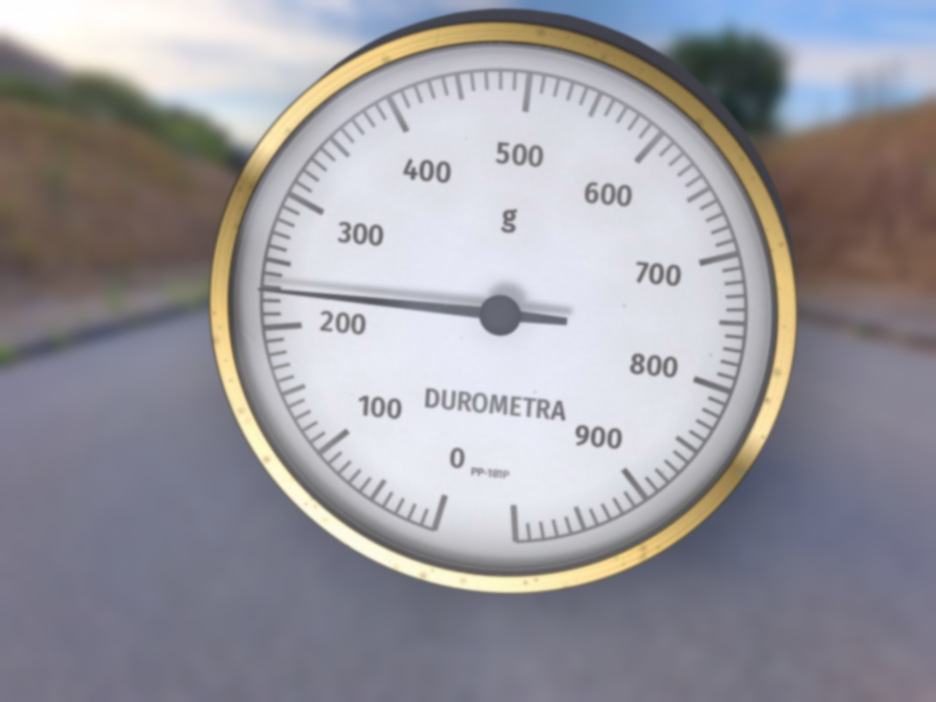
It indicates 230 g
